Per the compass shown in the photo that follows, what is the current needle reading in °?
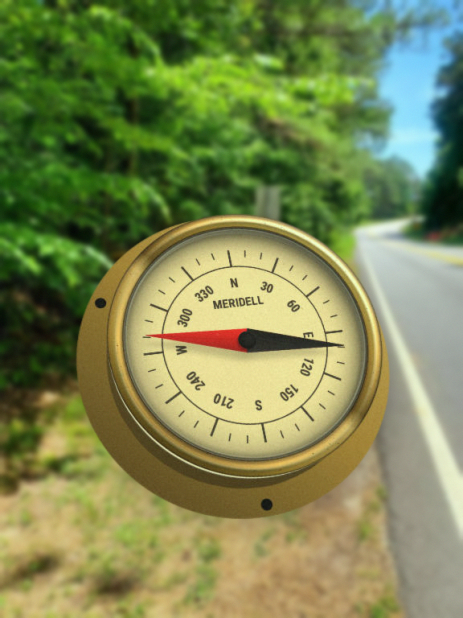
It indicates 280 °
